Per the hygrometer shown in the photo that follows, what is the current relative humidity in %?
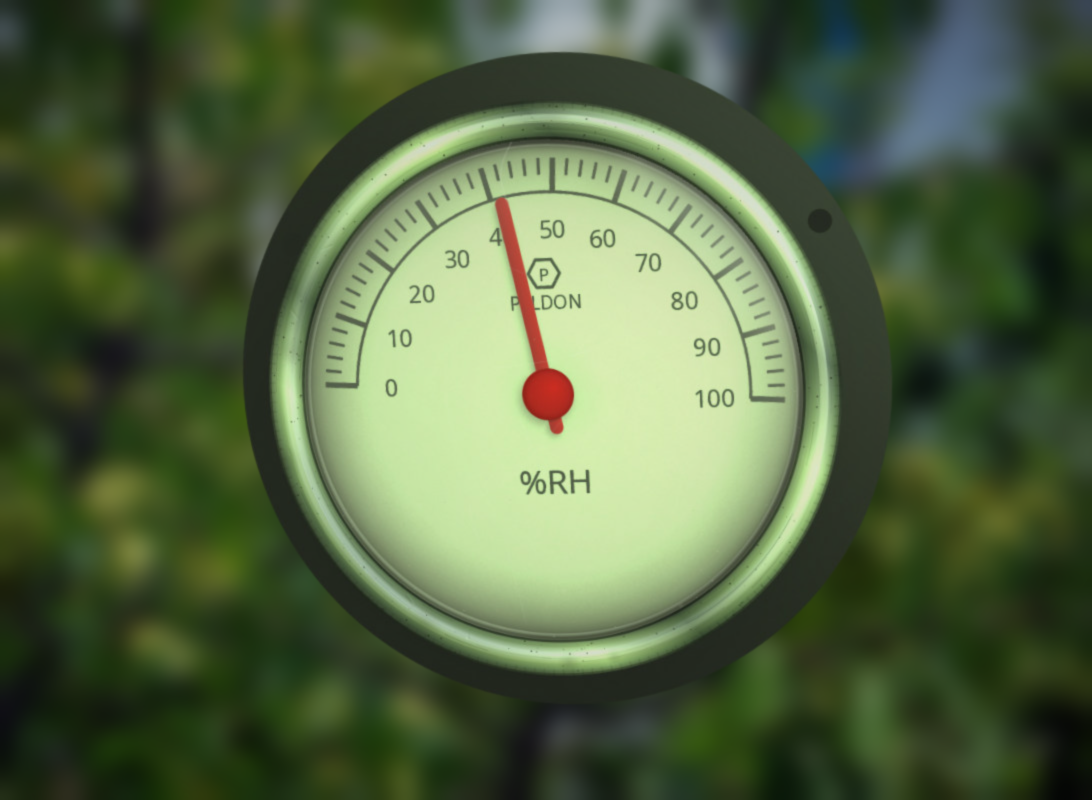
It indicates 42 %
